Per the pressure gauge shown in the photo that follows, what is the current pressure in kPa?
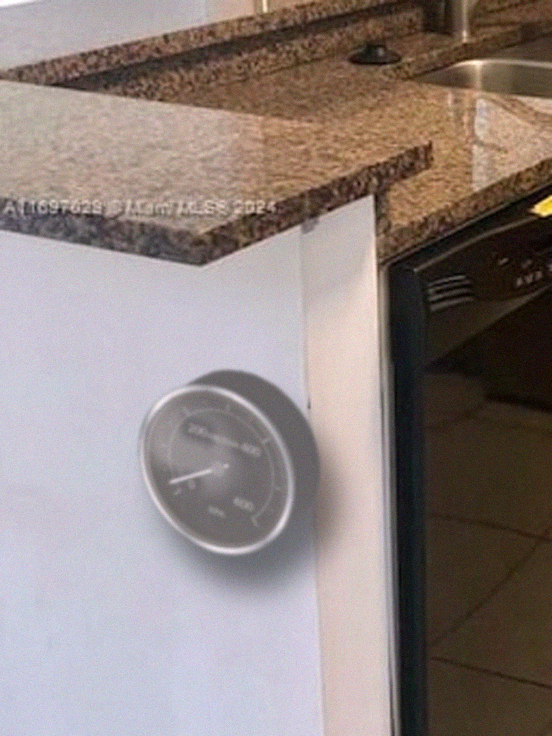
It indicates 25 kPa
